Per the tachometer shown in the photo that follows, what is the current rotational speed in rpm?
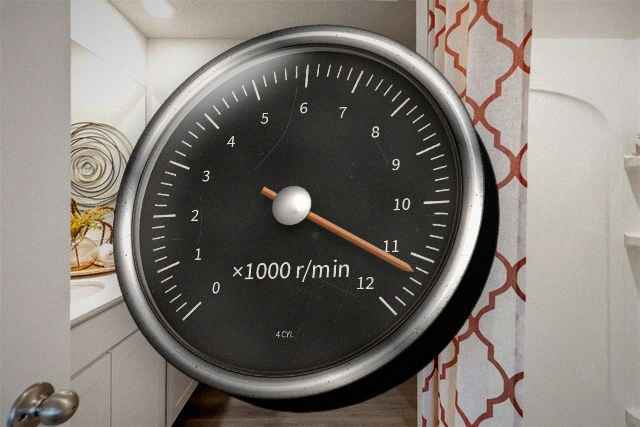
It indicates 11300 rpm
